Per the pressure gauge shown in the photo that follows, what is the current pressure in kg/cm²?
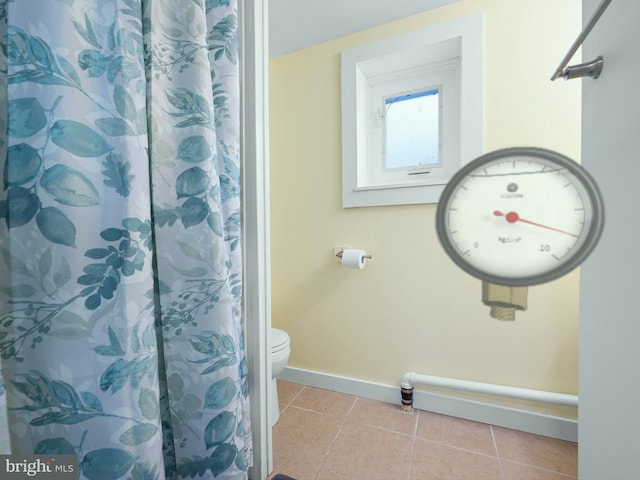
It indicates 9 kg/cm²
